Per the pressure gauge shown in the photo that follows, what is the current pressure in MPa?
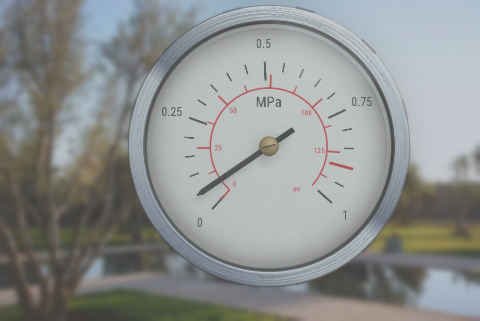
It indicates 0.05 MPa
